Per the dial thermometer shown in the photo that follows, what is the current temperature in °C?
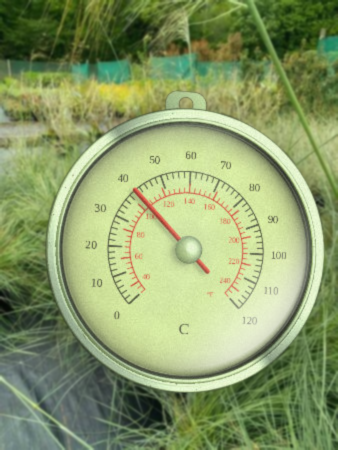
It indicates 40 °C
